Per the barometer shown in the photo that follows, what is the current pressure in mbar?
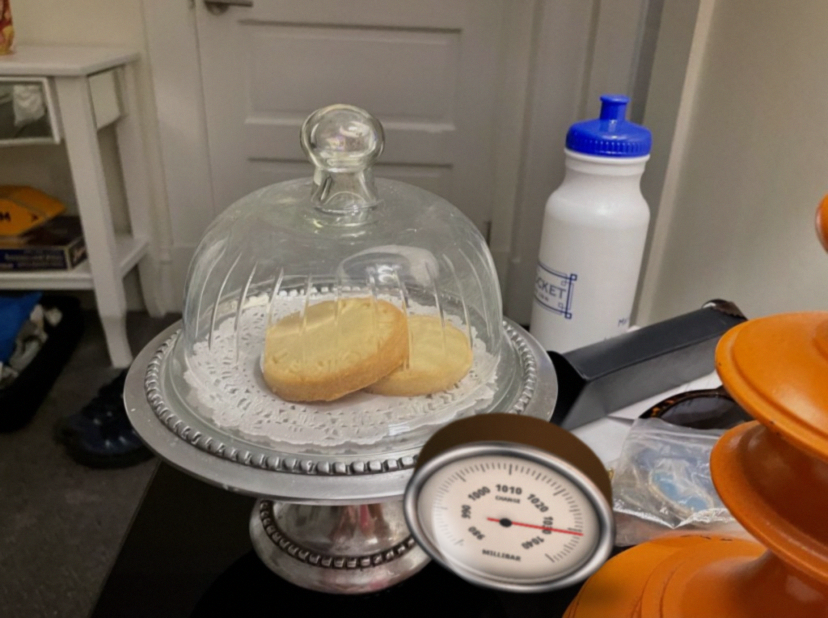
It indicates 1030 mbar
